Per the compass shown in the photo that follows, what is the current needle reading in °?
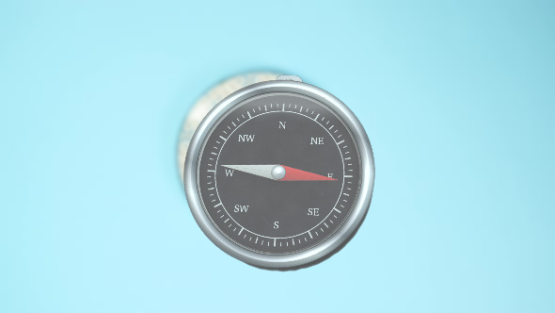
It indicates 95 °
